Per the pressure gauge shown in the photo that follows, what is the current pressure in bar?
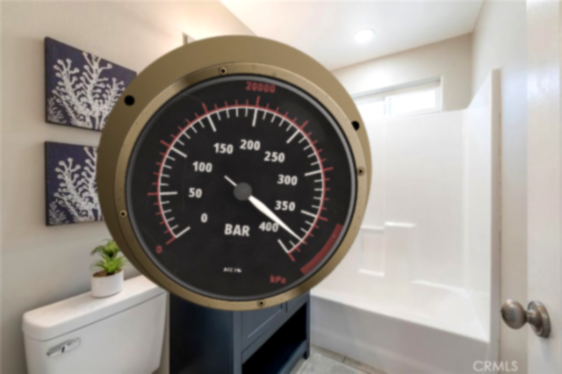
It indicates 380 bar
